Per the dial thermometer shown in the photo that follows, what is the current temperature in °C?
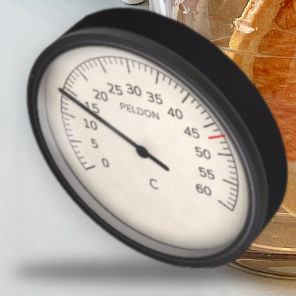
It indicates 15 °C
